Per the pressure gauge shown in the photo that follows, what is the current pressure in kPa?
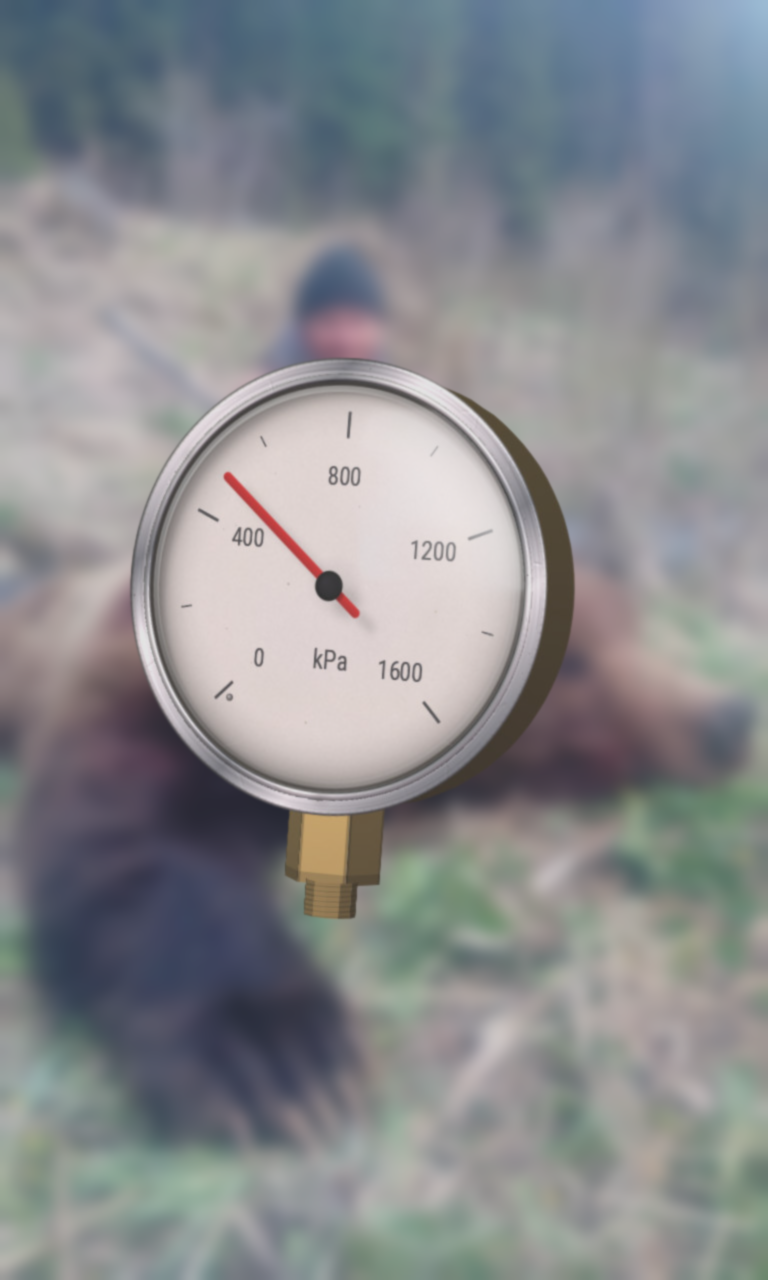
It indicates 500 kPa
